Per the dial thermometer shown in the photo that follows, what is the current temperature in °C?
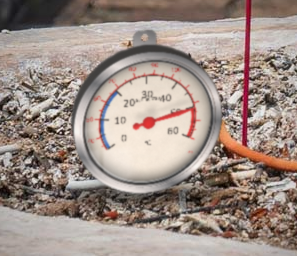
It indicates 50 °C
